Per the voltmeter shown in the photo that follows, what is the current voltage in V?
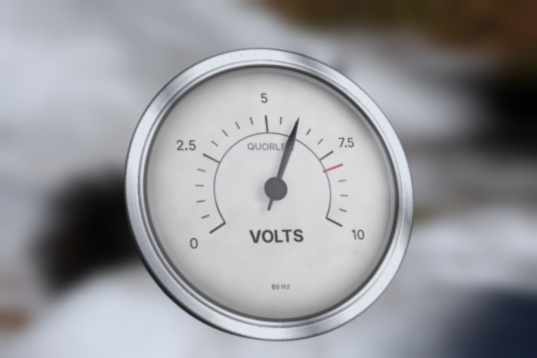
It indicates 6 V
